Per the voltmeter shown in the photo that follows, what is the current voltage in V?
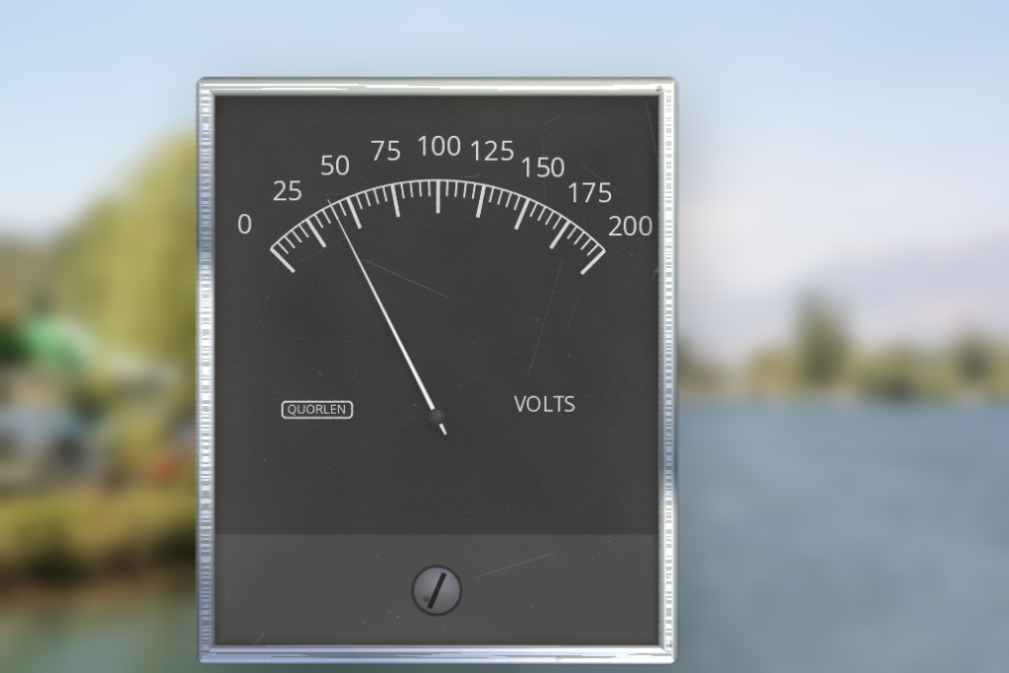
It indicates 40 V
